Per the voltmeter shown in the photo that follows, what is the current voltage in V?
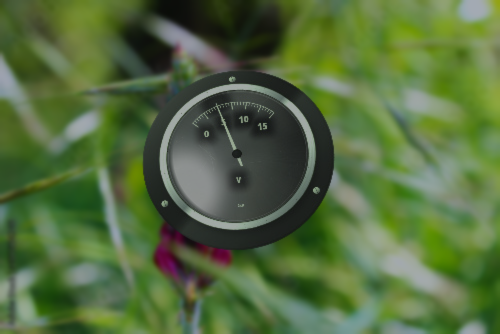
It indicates 5 V
